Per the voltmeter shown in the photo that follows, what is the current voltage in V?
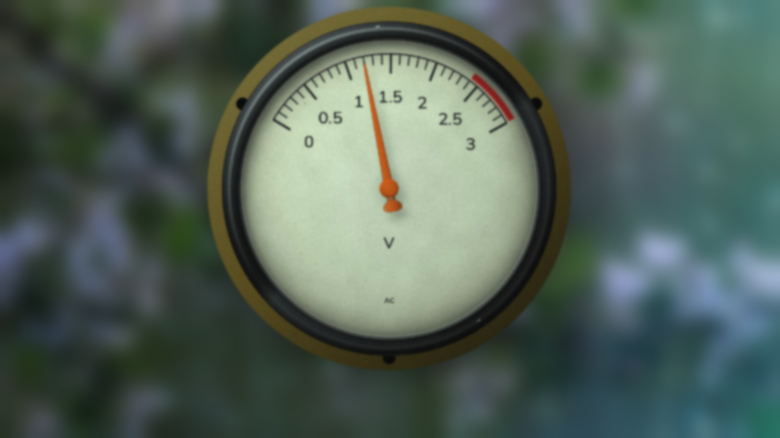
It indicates 1.2 V
